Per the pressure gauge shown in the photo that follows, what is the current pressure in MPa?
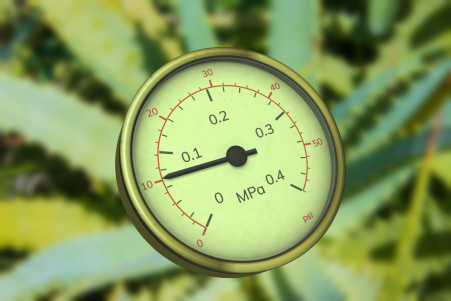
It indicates 0.07 MPa
